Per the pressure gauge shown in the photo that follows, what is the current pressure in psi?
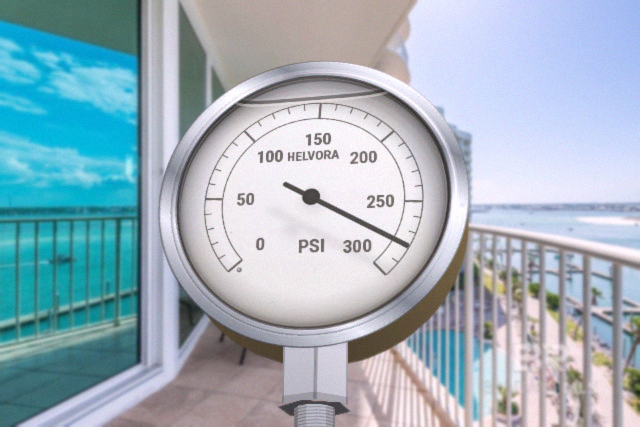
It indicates 280 psi
